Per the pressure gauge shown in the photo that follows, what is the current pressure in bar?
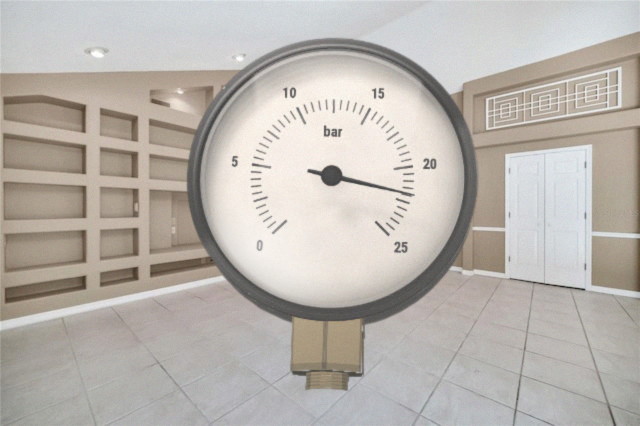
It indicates 22 bar
